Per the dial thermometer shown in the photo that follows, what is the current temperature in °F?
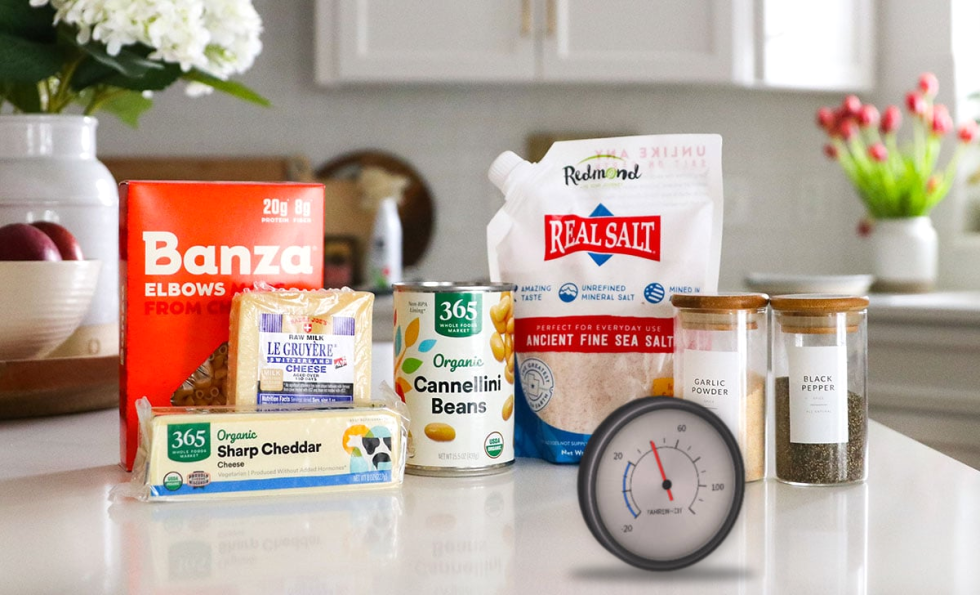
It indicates 40 °F
